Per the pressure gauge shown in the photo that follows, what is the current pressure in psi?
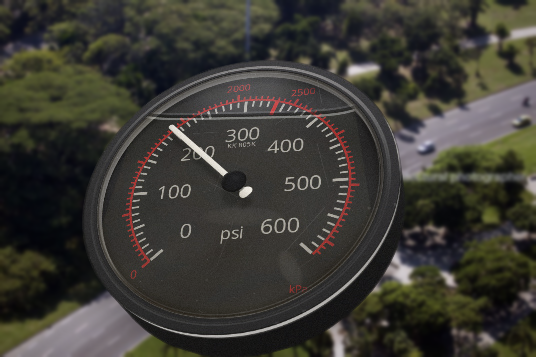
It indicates 200 psi
